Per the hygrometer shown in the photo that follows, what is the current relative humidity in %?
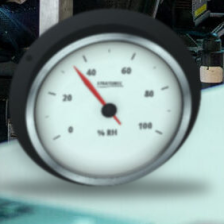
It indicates 35 %
